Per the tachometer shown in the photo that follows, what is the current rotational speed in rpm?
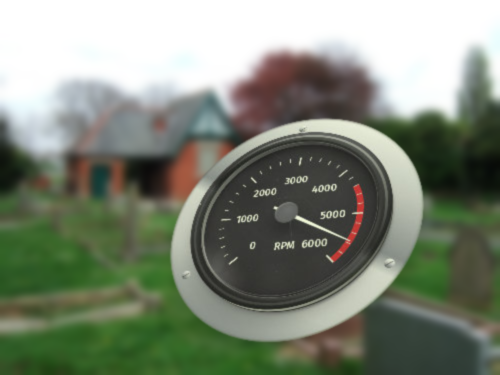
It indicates 5600 rpm
